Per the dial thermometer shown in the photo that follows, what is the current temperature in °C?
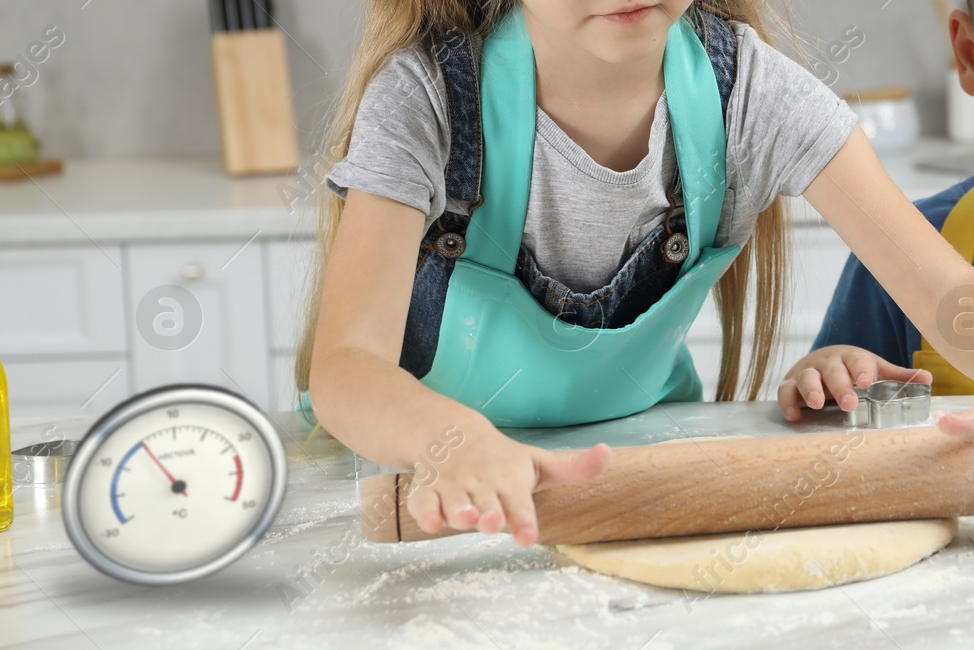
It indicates 0 °C
